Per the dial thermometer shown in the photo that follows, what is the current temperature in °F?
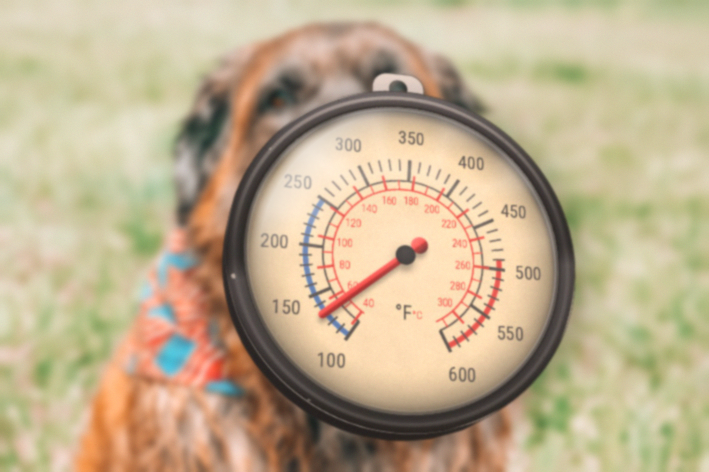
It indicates 130 °F
